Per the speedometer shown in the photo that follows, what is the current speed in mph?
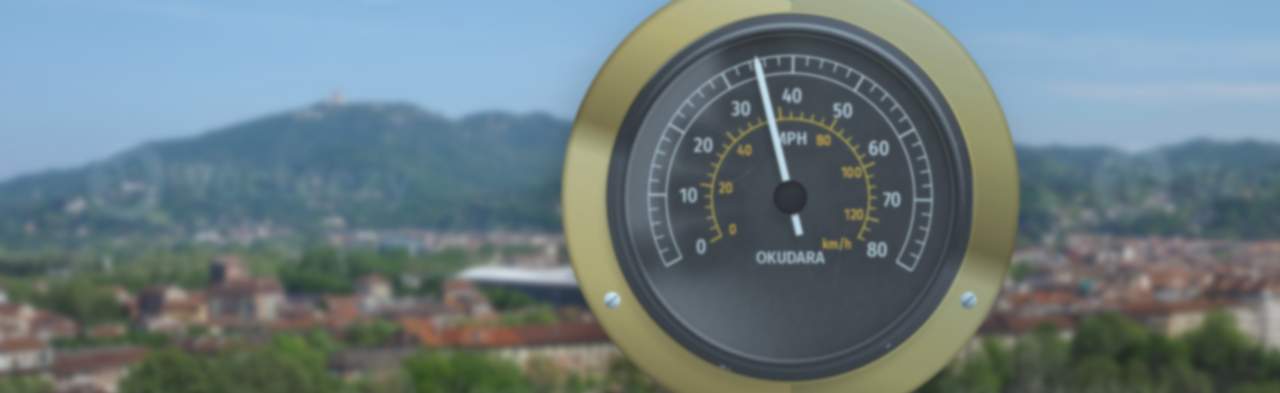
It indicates 35 mph
